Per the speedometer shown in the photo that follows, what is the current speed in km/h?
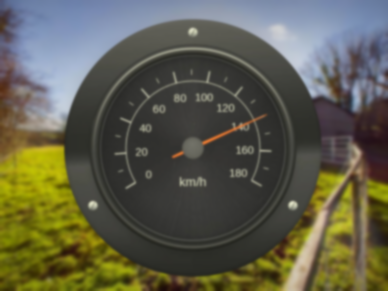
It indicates 140 km/h
